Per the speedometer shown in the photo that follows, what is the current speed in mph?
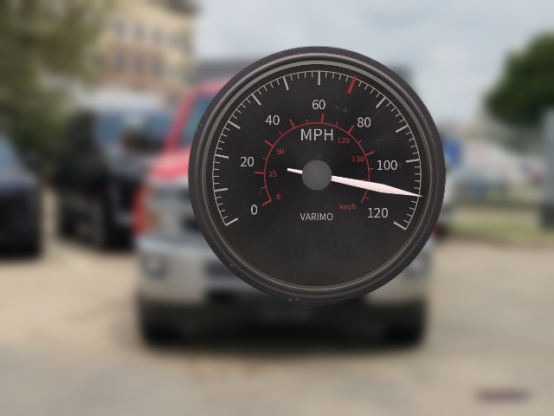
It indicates 110 mph
